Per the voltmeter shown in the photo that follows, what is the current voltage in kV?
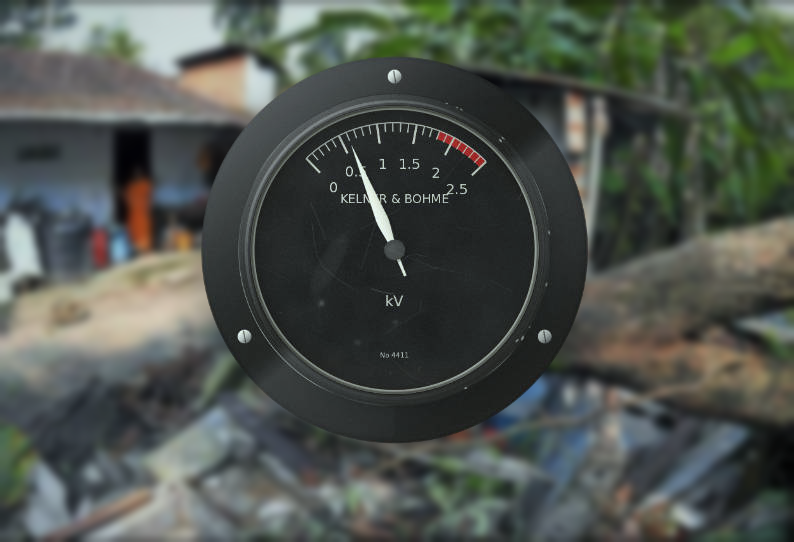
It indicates 0.6 kV
